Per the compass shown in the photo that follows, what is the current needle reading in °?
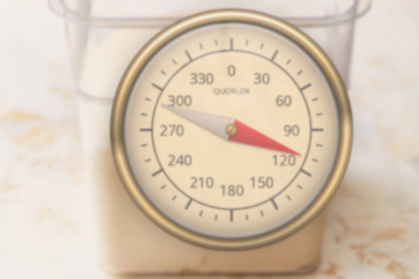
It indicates 110 °
